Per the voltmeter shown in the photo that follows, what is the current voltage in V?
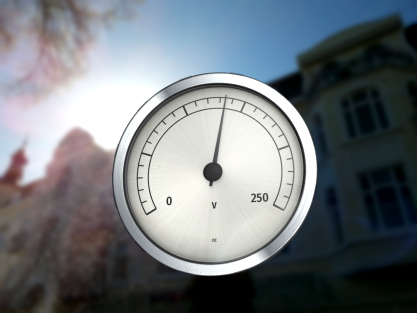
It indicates 135 V
